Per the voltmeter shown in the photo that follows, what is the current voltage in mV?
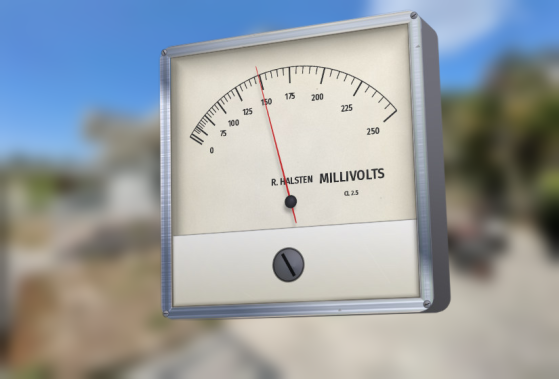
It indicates 150 mV
